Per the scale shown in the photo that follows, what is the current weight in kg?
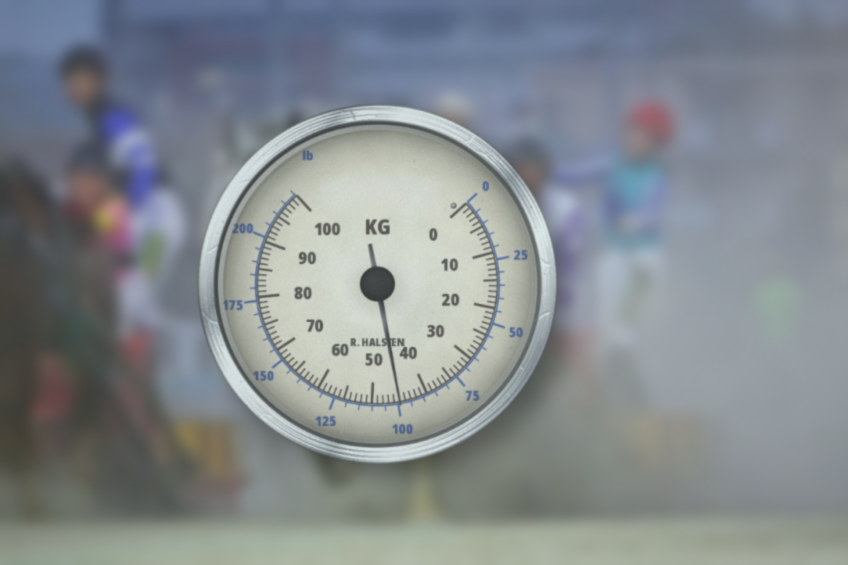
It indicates 45 kg
